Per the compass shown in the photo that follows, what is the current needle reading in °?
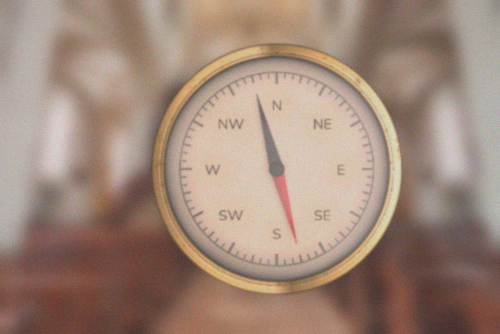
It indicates 165 °
